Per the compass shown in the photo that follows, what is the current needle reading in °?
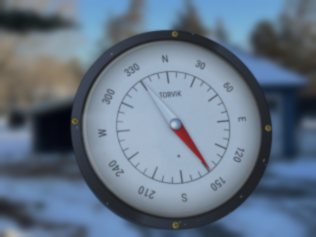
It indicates 150 °
